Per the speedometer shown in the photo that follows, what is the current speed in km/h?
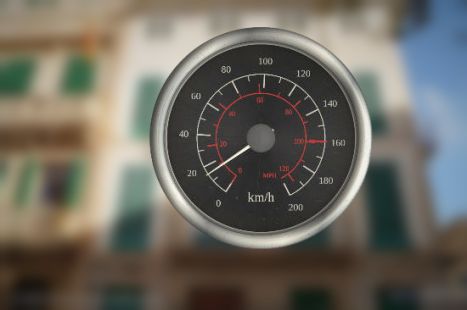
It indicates 15 km/h
